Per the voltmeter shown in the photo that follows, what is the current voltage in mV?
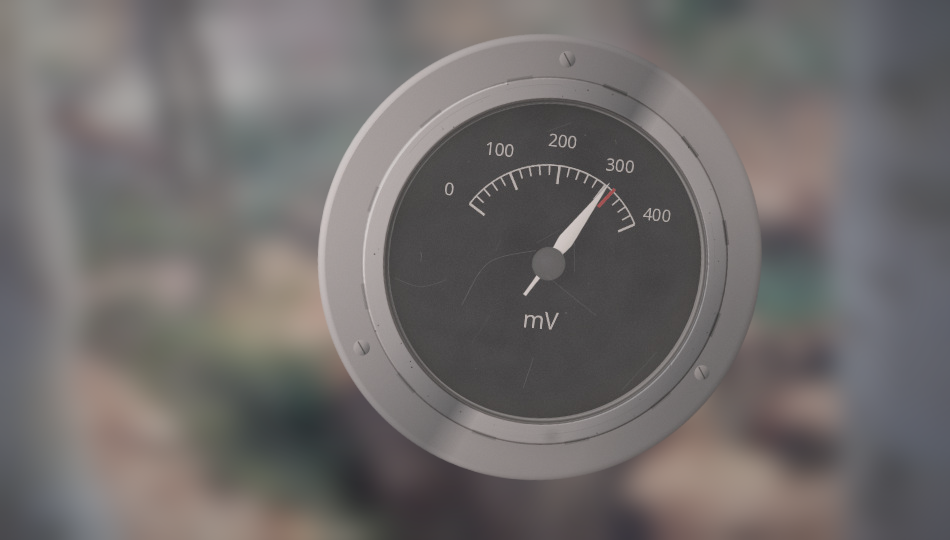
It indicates 300 mV
